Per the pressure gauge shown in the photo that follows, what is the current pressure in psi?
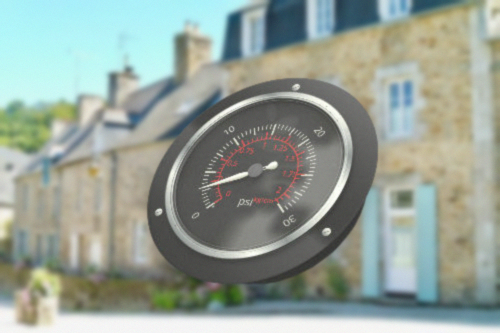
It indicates 2.5 psi
